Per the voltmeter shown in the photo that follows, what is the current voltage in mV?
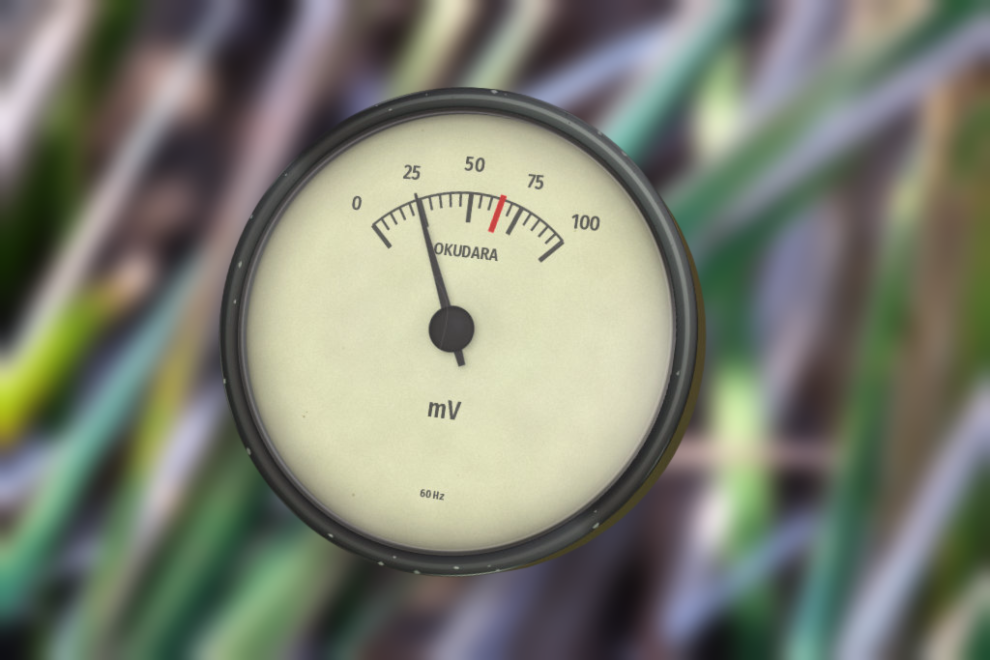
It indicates 25 mV
